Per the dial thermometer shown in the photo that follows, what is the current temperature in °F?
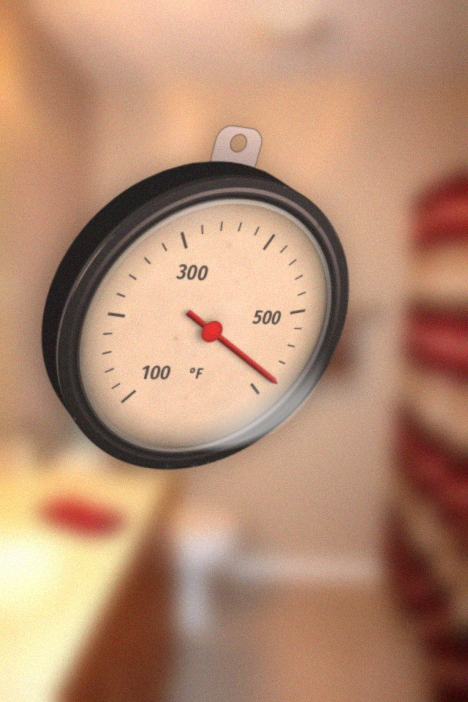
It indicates 580 °F
